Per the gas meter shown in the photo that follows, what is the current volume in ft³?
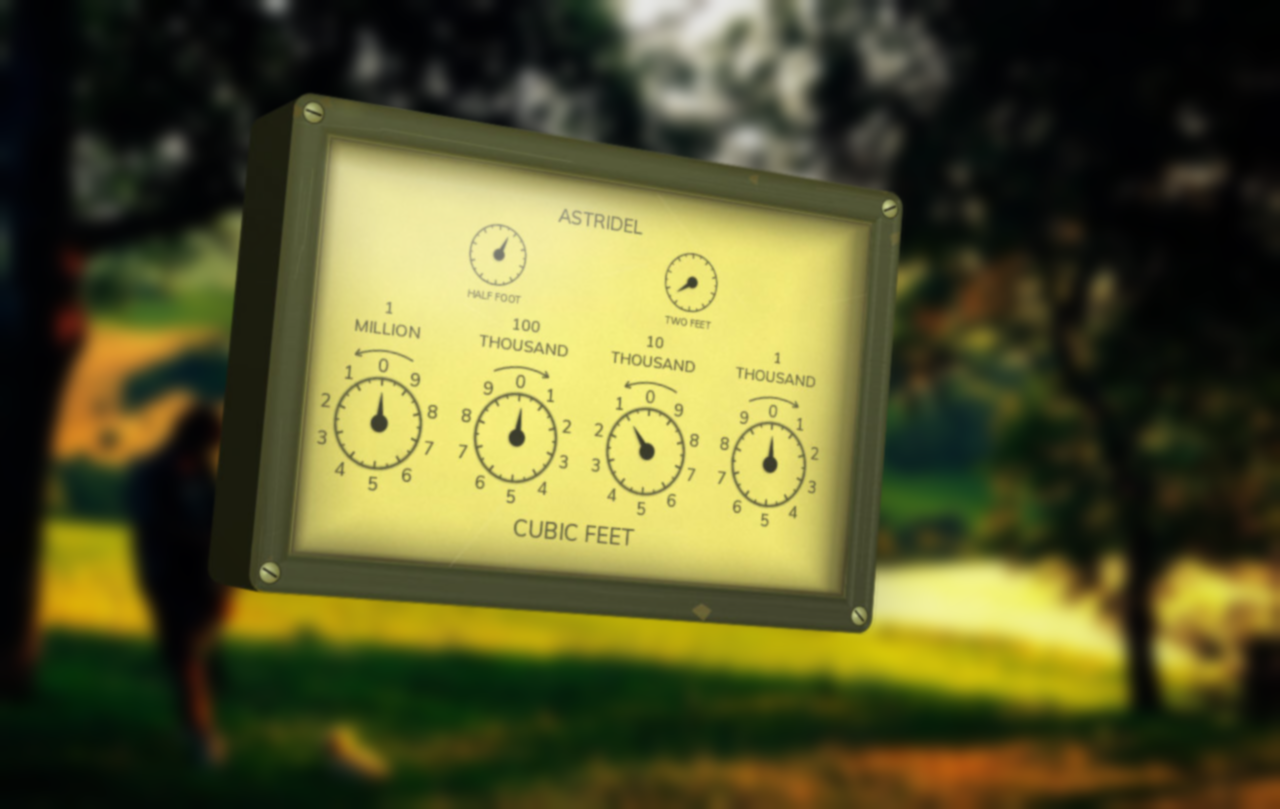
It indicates 1000 ft³
